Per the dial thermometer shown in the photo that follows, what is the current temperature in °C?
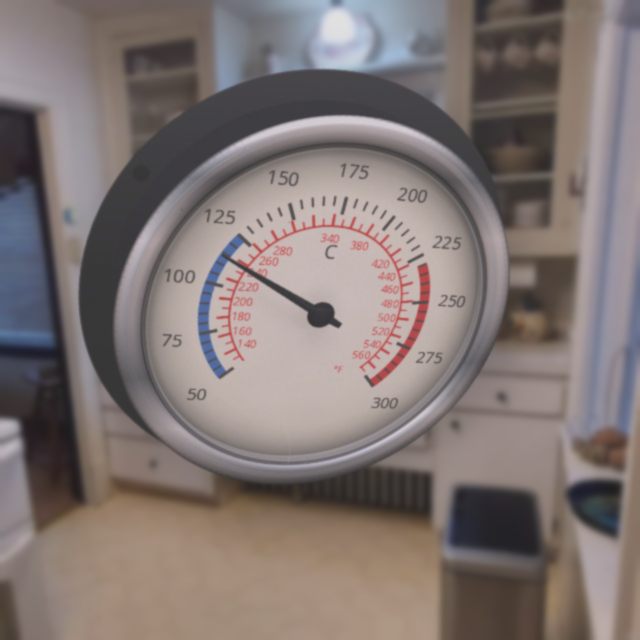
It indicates 115 °C
